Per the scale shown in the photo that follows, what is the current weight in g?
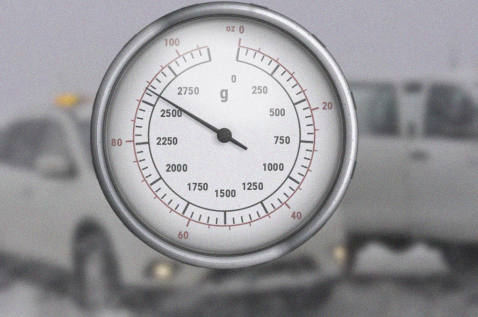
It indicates 2575 g
